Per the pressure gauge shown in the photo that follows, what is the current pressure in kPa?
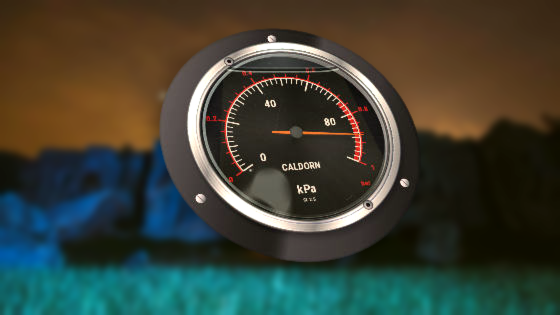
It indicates 90 kPa
